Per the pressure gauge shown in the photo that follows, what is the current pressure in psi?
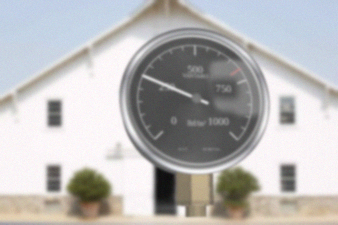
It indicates 250 psi
